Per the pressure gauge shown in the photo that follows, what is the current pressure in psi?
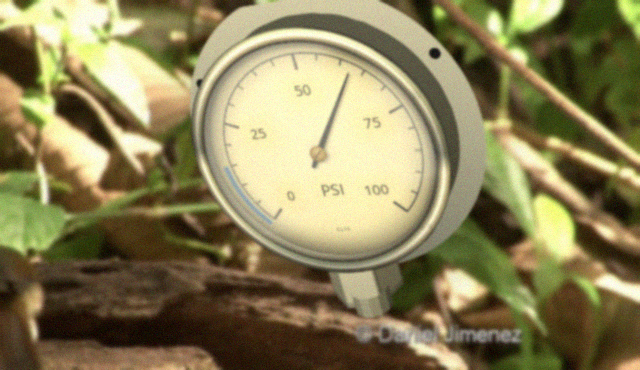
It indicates 62.5 psi
